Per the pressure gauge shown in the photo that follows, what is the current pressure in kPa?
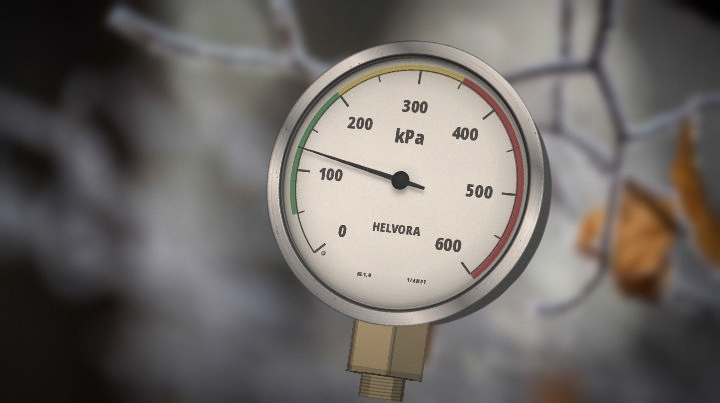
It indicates 125 kPa
